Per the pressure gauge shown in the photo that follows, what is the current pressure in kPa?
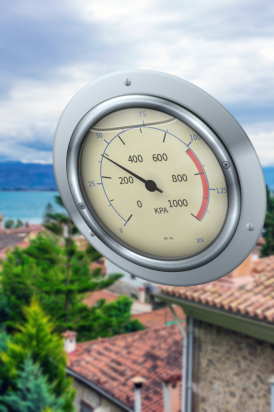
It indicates 300 kPa
